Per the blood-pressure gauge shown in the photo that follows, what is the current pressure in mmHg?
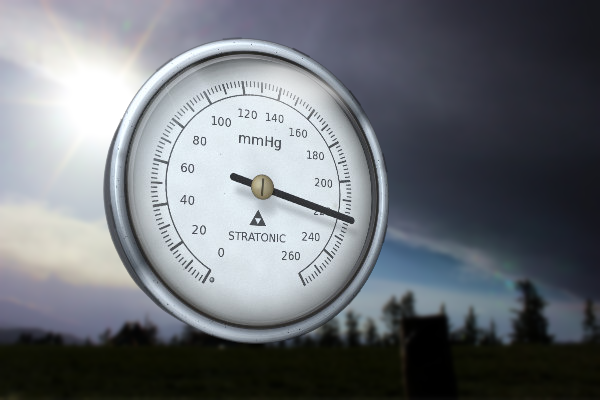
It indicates 220 mmHg
